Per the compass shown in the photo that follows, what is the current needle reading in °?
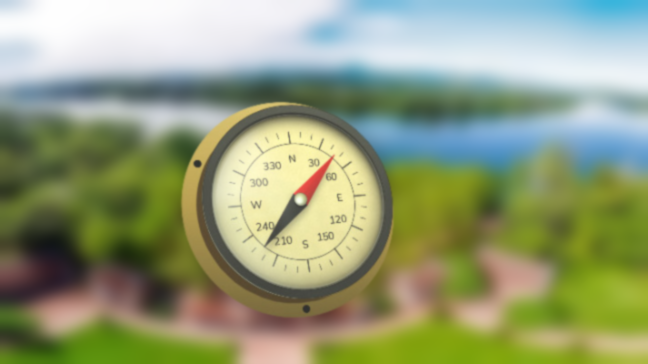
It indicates 45 °
